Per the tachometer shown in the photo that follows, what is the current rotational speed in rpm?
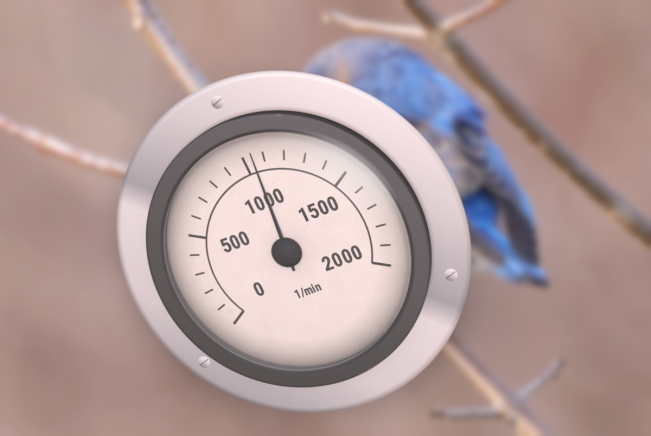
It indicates 1050 rpm
